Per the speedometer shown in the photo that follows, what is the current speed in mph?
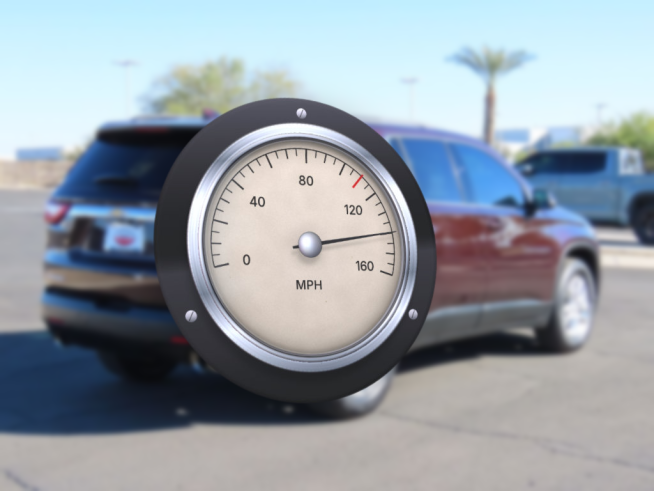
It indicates 140 mph
